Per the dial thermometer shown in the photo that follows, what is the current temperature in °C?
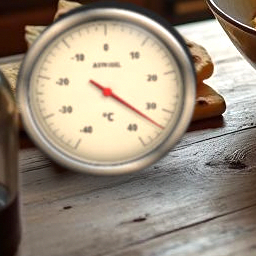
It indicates 34 °C
